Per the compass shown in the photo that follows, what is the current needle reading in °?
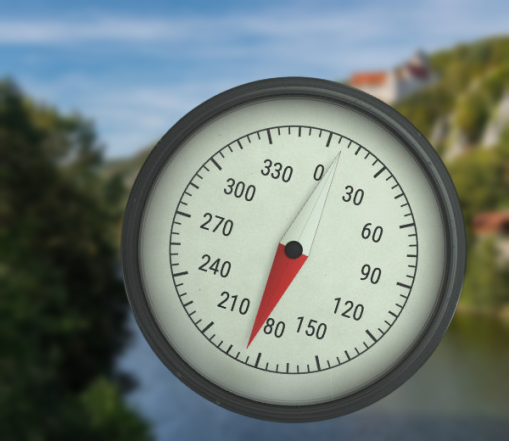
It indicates 187.5 °
